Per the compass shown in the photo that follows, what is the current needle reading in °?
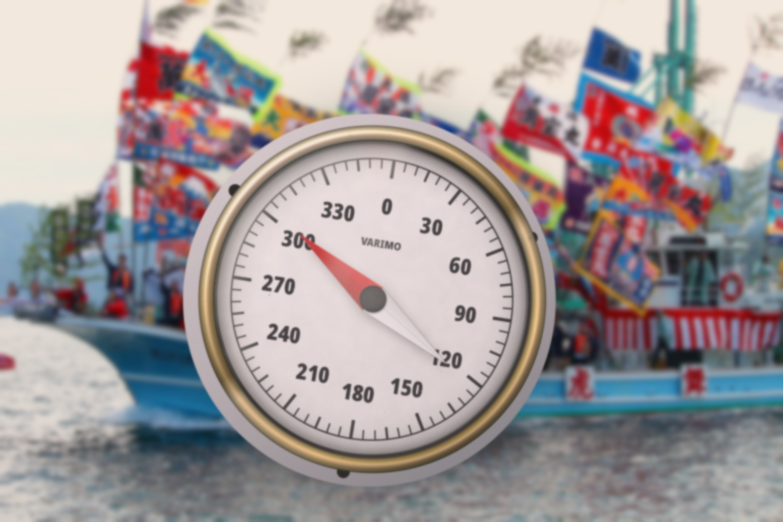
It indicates 302.5 °
